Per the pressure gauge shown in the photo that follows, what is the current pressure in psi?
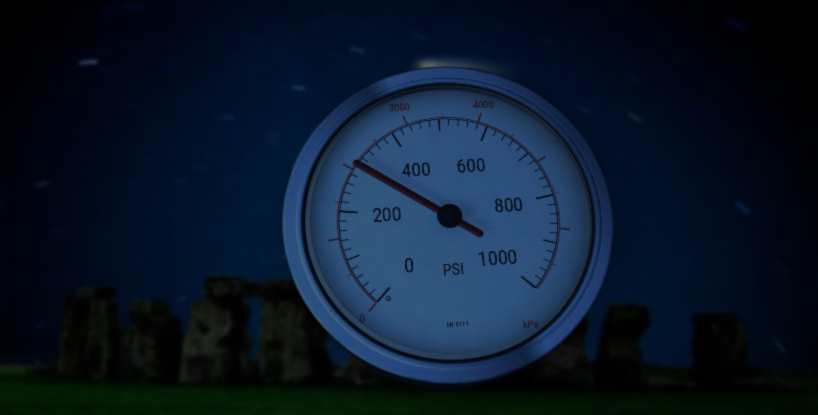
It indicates 300 psi
